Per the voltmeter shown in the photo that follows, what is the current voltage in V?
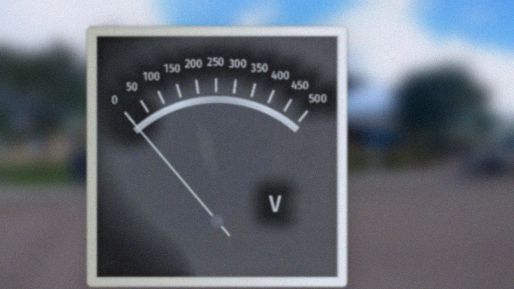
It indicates 0 V
